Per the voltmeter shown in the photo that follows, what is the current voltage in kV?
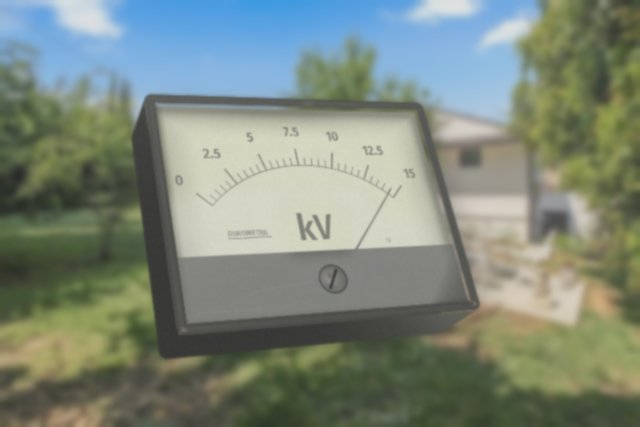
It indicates 14.5 kV
